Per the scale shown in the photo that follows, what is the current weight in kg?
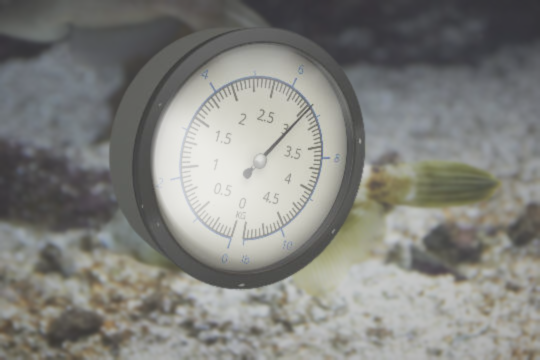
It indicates 3 kg
